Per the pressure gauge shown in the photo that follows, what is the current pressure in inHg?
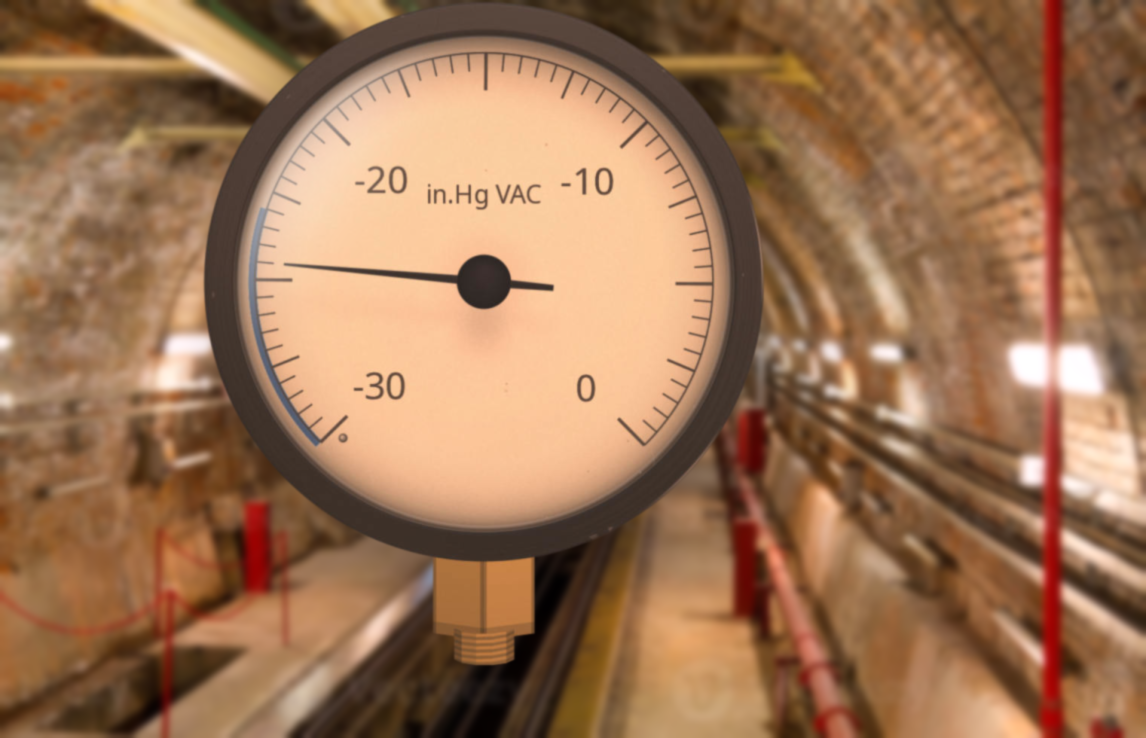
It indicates -24.5 inHg
